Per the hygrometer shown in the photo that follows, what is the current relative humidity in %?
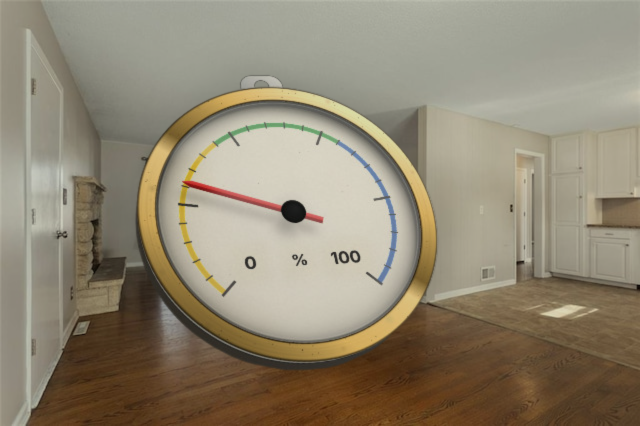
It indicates 24 %
